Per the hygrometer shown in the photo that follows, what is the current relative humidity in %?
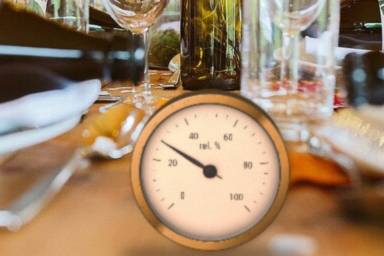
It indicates 28 %
